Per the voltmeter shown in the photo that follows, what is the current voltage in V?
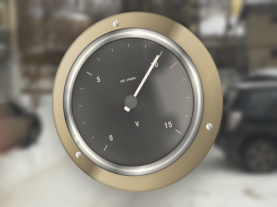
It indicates 10 V
